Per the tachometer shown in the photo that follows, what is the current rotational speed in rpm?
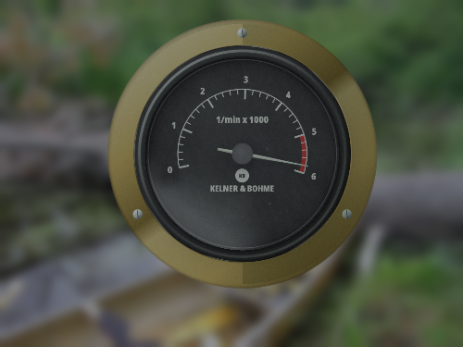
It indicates 5800 rpm
